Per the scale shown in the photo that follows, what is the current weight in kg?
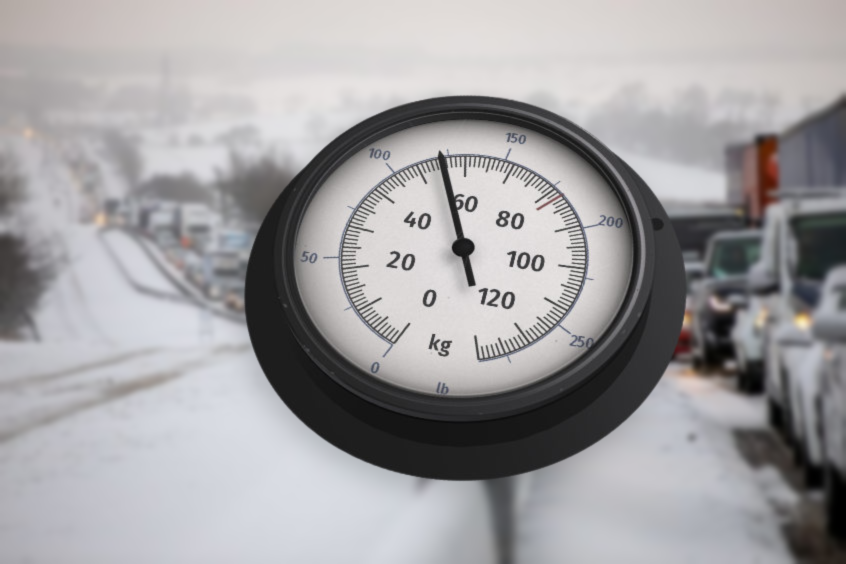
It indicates 55 kg
